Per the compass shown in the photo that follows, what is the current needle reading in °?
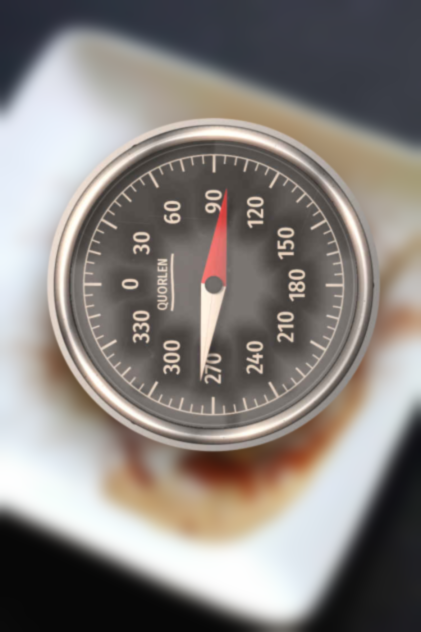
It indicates 97.5 °
